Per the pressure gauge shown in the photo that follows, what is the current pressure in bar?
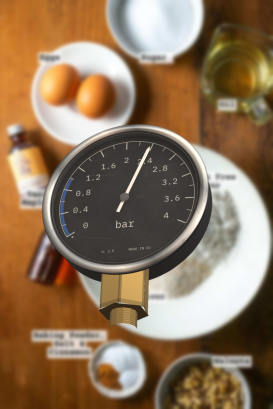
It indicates 2.4 bar
